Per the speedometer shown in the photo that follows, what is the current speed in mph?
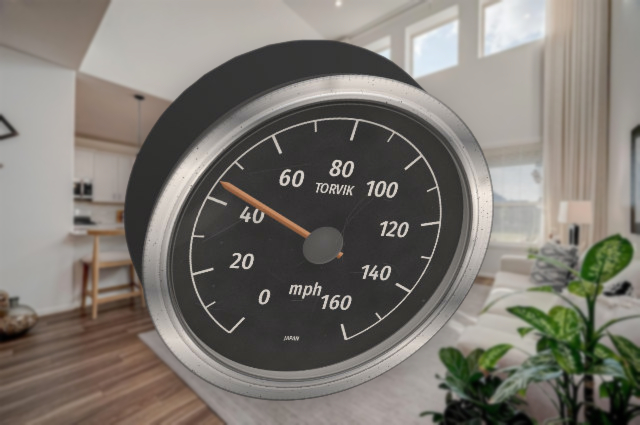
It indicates 45 mph
